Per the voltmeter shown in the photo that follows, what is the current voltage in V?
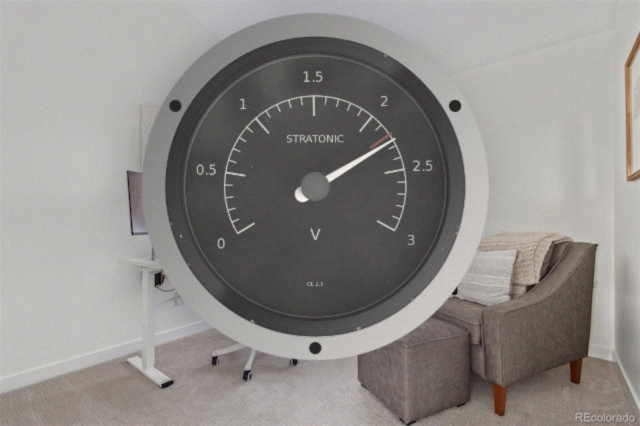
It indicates 2.25 V
